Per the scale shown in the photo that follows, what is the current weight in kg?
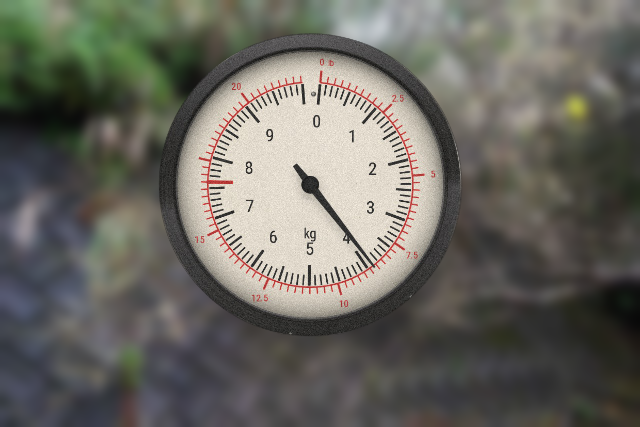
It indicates 3.9 kg
